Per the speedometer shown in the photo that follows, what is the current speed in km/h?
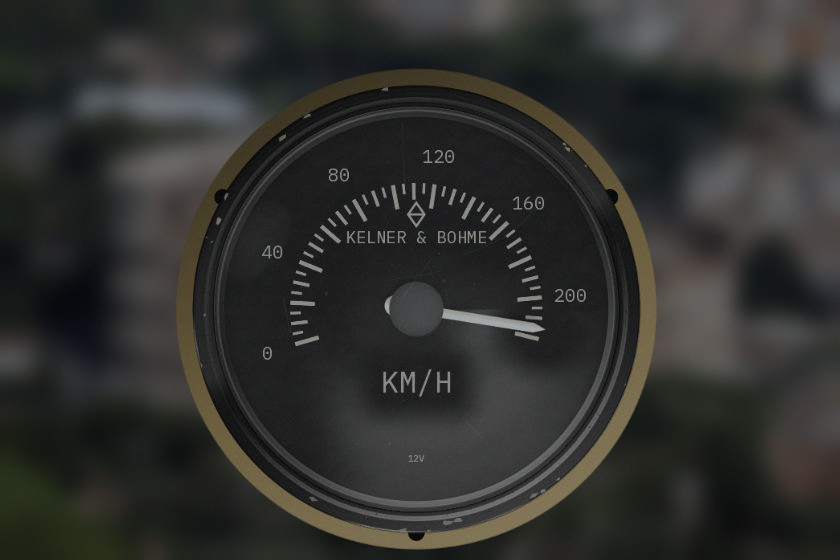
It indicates 215 km/h
